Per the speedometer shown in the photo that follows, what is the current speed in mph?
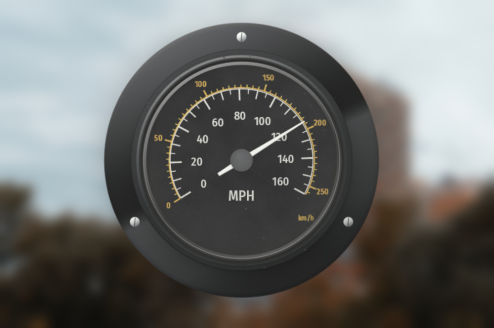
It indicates 120 mph
